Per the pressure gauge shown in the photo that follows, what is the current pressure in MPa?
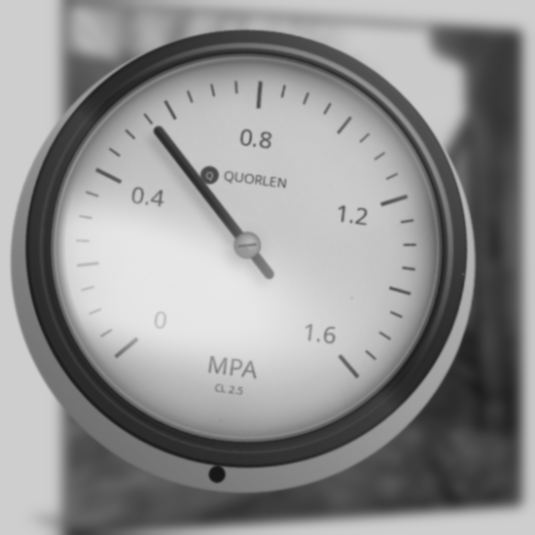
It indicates 0.55 MPa
